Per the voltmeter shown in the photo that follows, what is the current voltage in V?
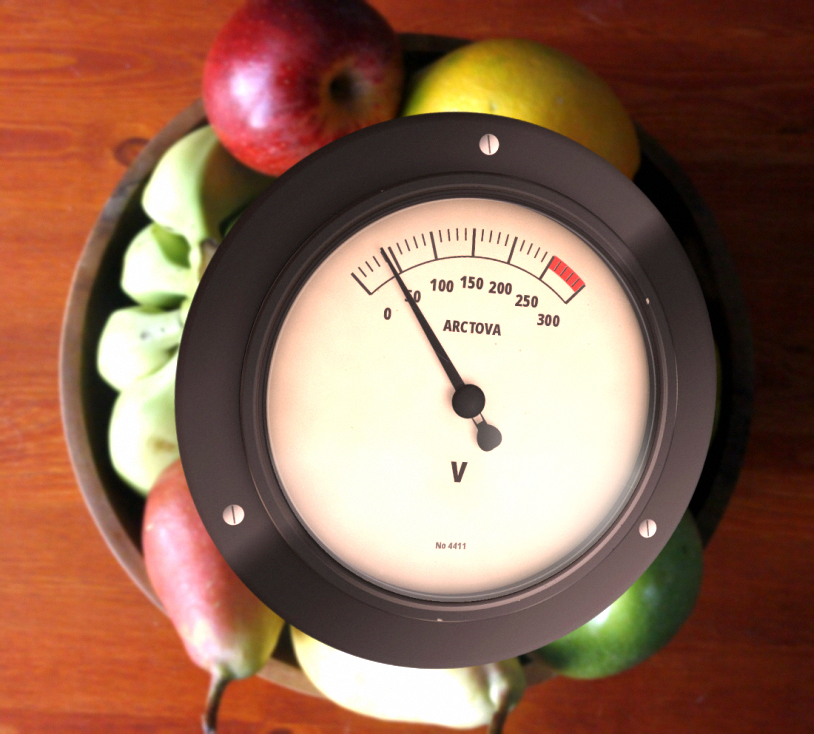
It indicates 40 V
